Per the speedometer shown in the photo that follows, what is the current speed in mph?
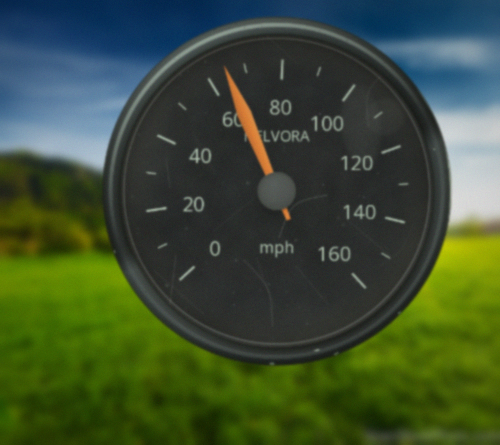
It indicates 65 mph
